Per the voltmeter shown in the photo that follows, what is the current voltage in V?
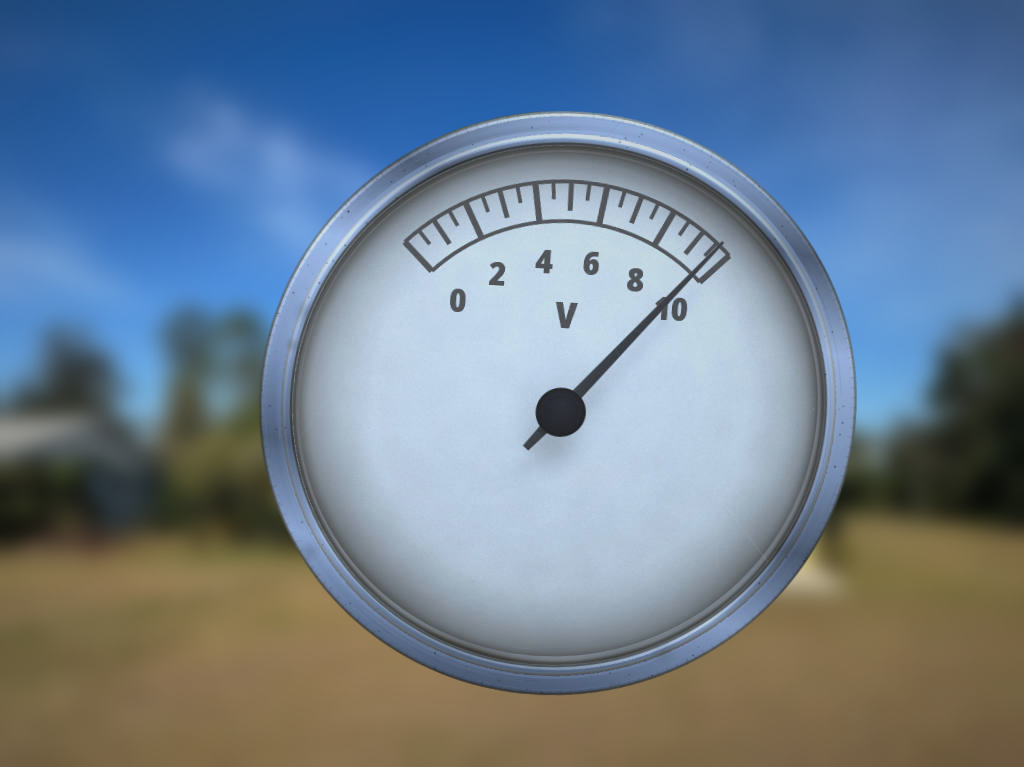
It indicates 9.5 V
